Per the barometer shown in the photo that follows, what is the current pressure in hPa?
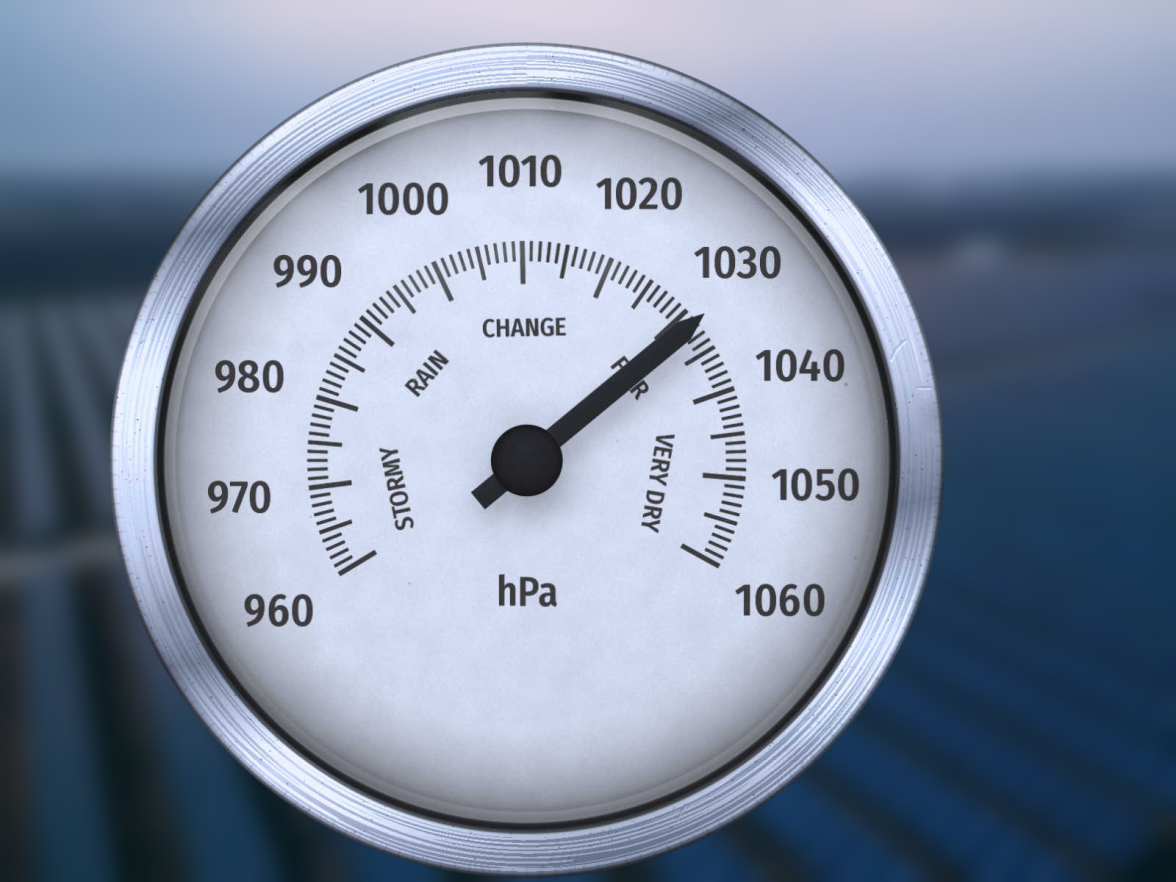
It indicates 1031.5 hPa
